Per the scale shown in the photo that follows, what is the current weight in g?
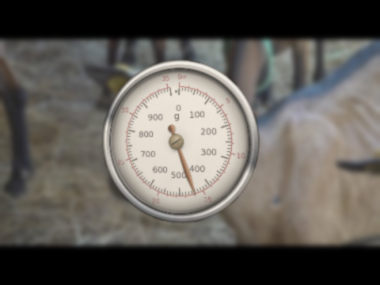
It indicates 450 g
